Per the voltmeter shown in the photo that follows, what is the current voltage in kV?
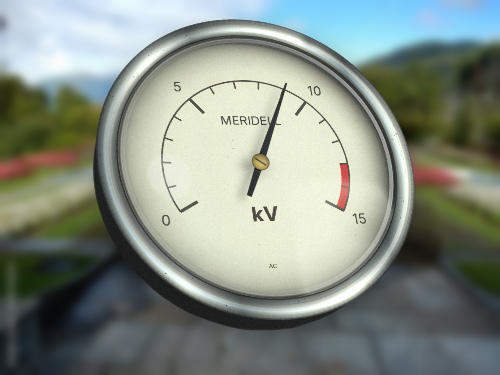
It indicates 9 kV
